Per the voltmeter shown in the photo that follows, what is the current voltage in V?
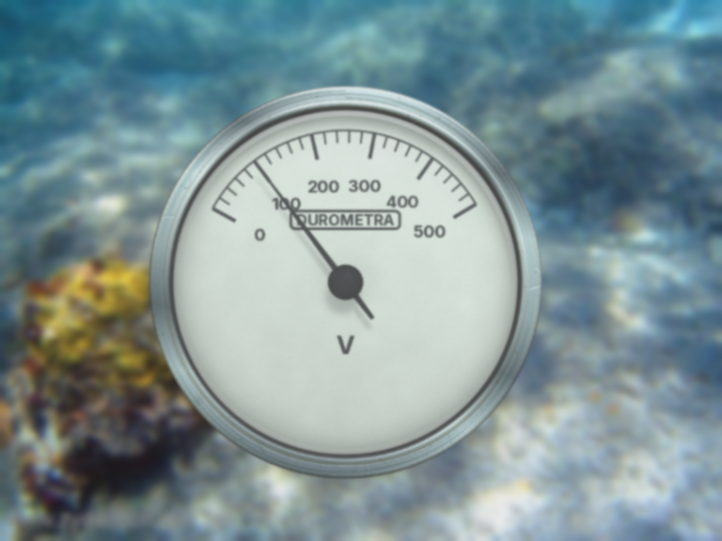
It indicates 100 V
